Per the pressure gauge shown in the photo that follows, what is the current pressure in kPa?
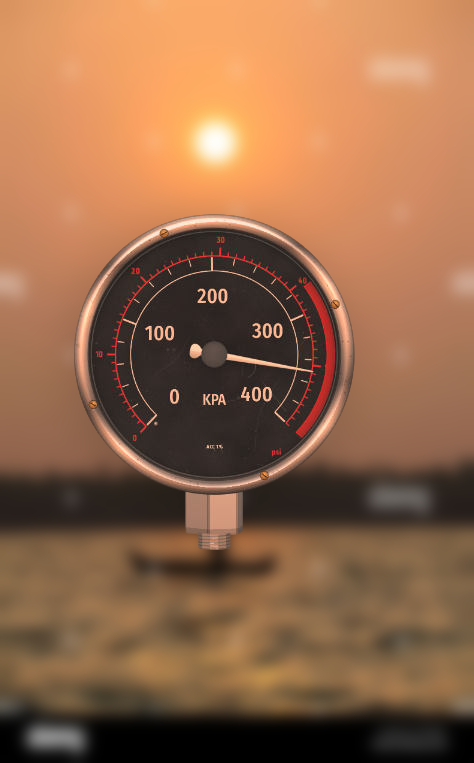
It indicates 350 kPa
